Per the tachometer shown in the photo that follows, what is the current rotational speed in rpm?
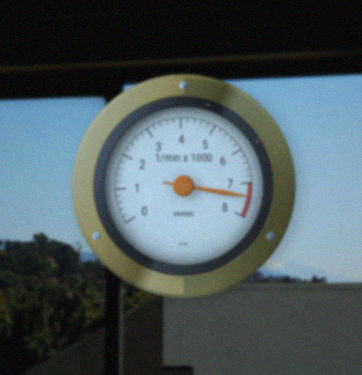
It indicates 7400 rpm
